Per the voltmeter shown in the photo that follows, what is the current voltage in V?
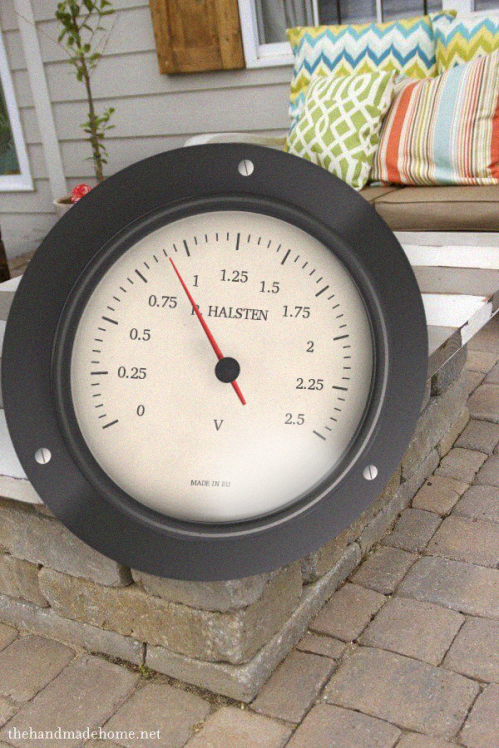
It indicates 0.9 V
